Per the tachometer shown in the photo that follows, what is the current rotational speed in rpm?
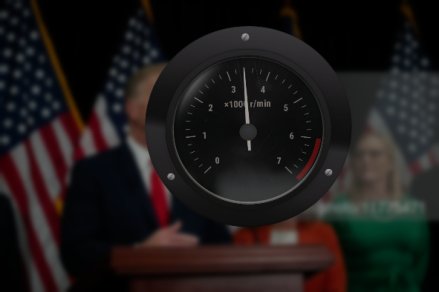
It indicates 3400 rpm
